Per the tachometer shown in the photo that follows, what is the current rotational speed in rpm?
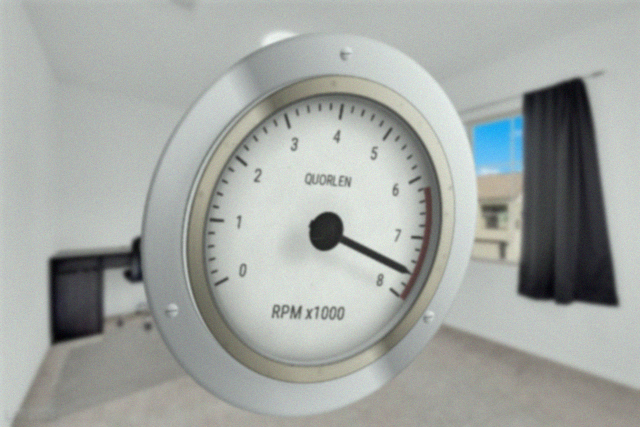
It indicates 7600 rpm
